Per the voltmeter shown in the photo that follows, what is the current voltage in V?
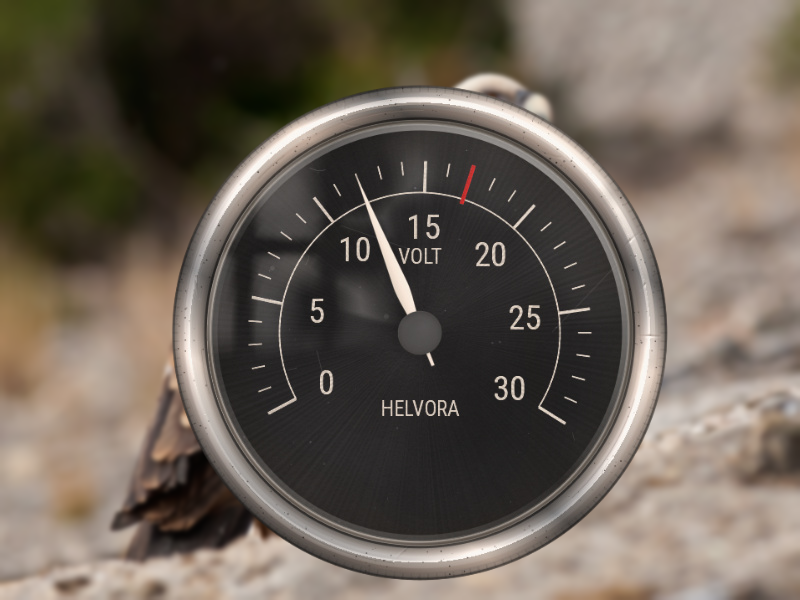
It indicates 12 V
